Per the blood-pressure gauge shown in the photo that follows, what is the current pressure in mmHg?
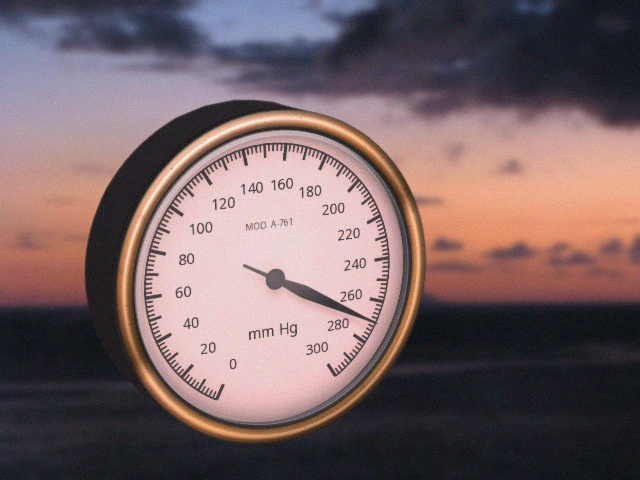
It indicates 270 mmHg
